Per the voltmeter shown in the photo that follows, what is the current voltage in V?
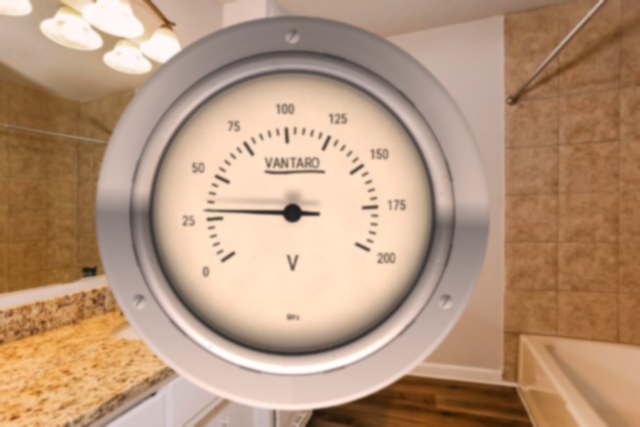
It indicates 30 V
